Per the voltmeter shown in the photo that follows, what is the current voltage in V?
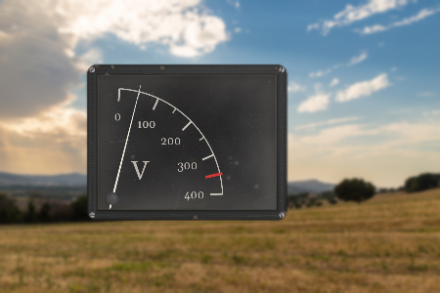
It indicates 50 V
